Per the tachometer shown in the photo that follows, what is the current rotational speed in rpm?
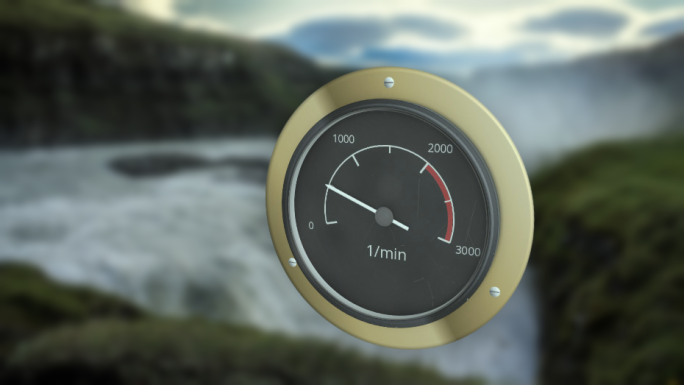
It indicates 500 rpm
